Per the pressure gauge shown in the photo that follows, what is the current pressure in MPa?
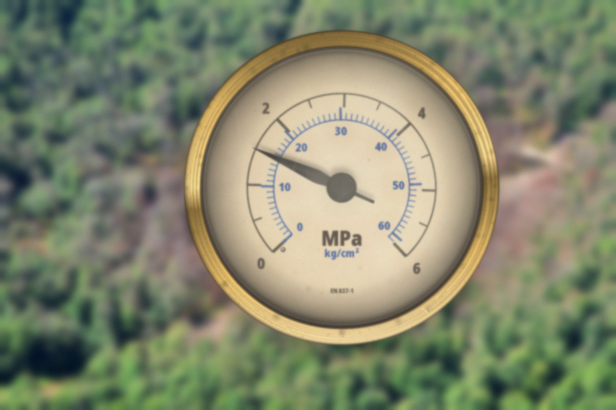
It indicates 1.5 MPa
